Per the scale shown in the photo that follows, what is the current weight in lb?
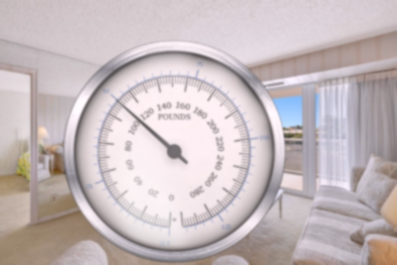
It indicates 110 lb
